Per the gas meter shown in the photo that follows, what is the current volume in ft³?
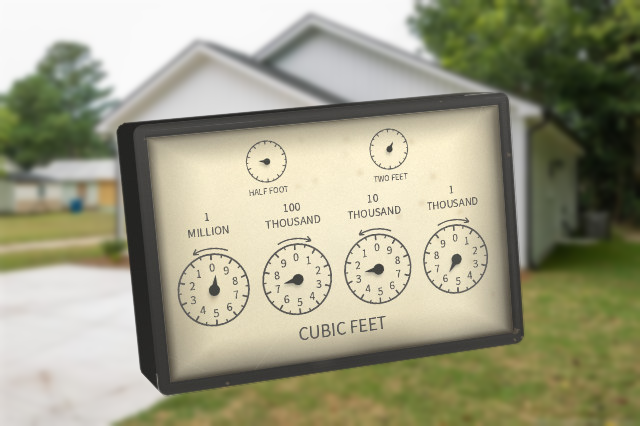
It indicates 972600 ft³
